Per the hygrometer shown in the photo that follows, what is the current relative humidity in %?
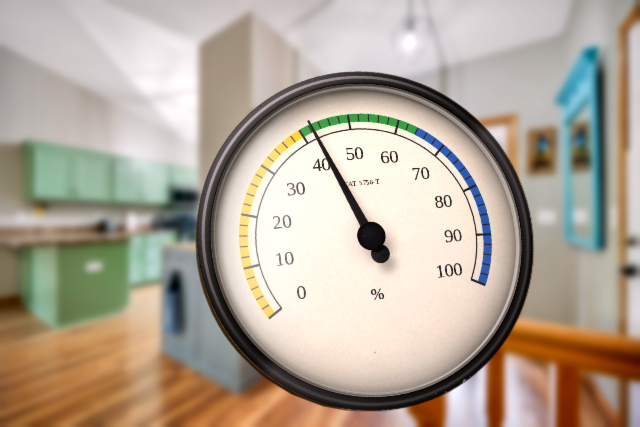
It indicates 42 %
